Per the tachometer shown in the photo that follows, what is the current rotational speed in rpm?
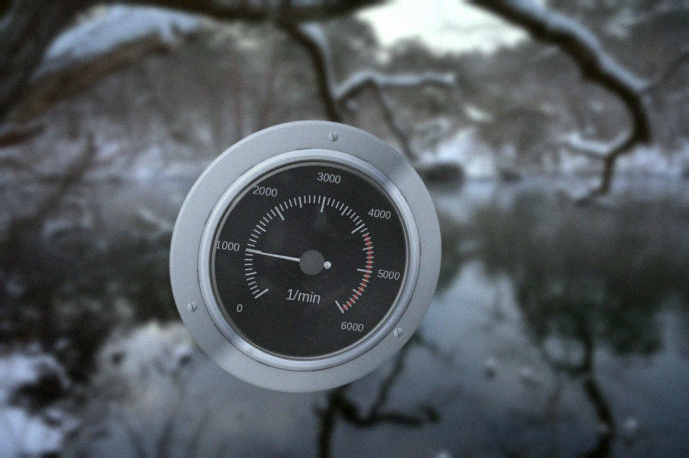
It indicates 1000 rpm
